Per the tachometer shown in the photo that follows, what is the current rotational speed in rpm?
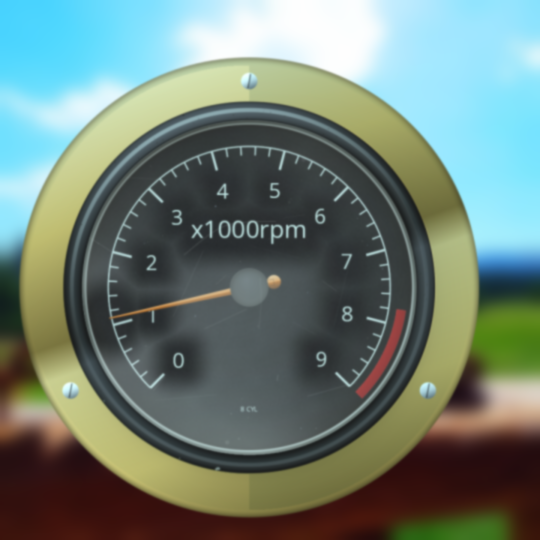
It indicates 1100 rpm
